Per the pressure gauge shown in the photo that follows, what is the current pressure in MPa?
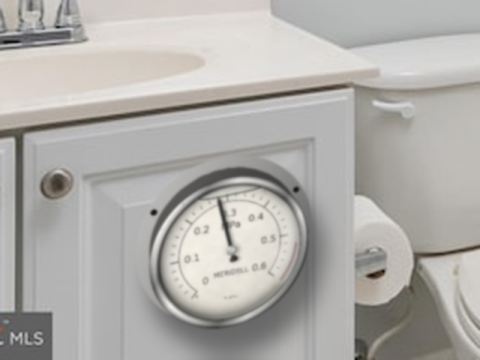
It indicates 0.28 MPa
